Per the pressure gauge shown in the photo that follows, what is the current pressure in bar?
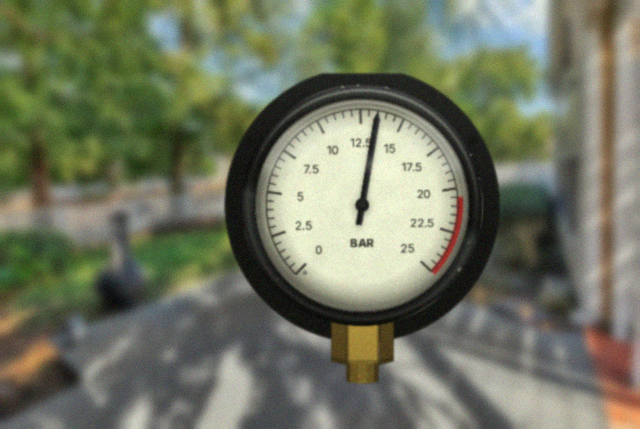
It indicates 13.5 bar
